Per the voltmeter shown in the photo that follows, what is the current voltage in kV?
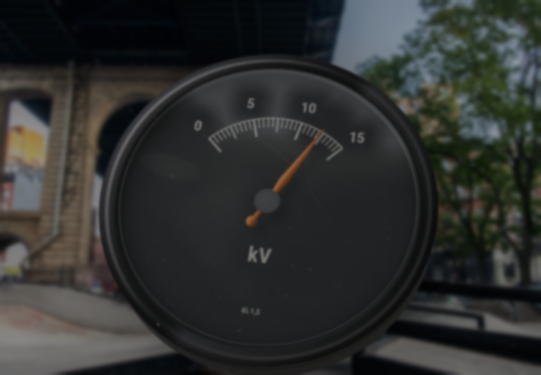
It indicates 12.5 kV
